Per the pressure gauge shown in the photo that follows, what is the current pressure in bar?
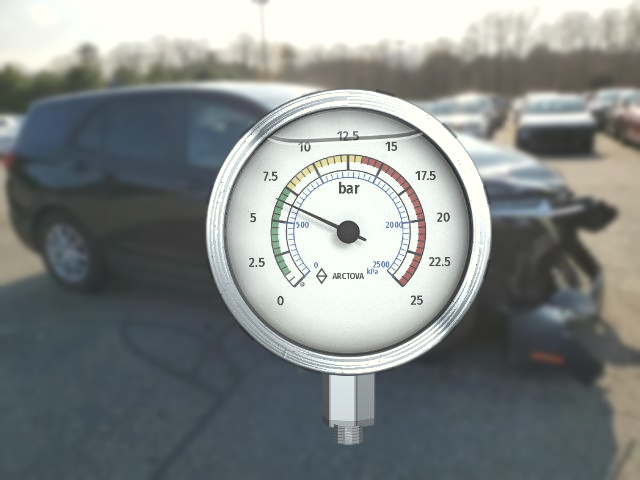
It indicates 6.5 bar
